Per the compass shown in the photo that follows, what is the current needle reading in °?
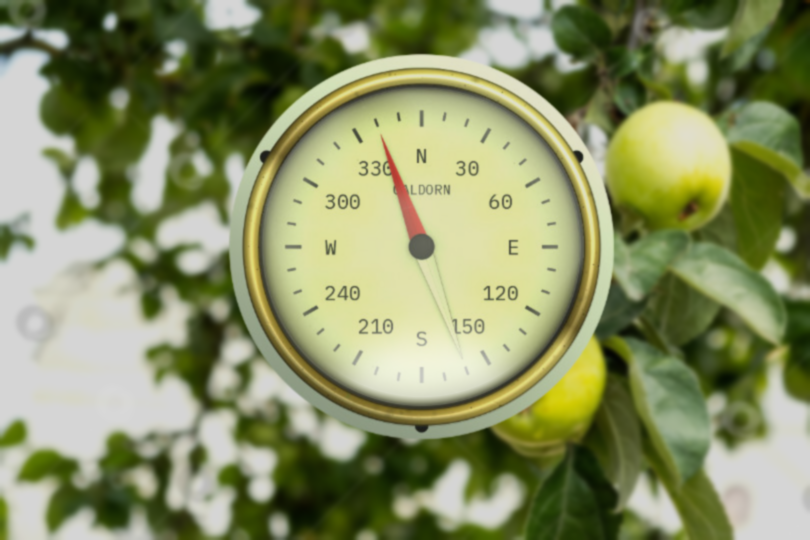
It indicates 340 °
